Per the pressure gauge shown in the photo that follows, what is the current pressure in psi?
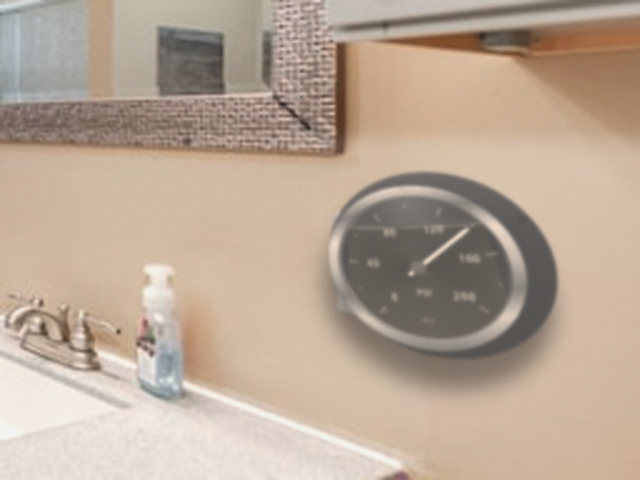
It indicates 140 psi
